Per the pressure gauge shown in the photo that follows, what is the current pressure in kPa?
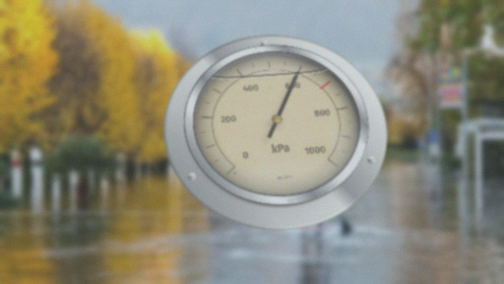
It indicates 600 kPa
